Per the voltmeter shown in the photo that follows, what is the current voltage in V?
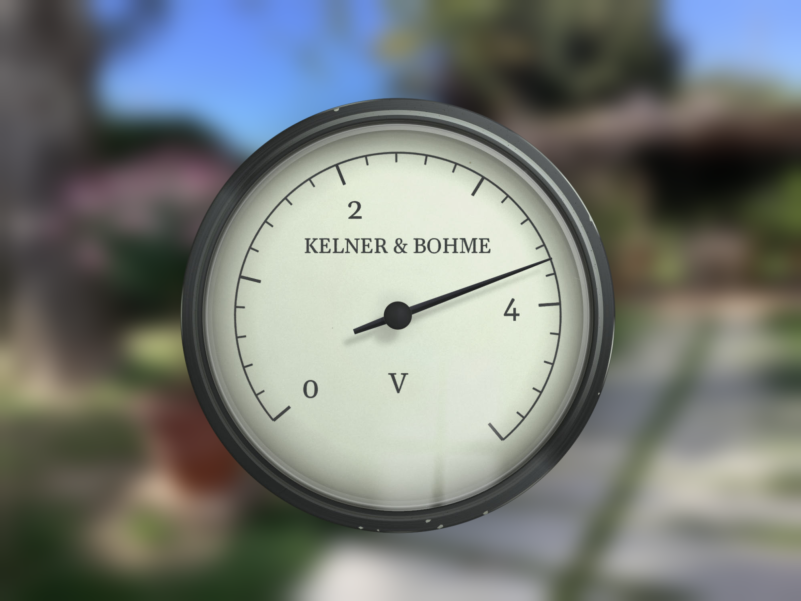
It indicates 3.7 V
